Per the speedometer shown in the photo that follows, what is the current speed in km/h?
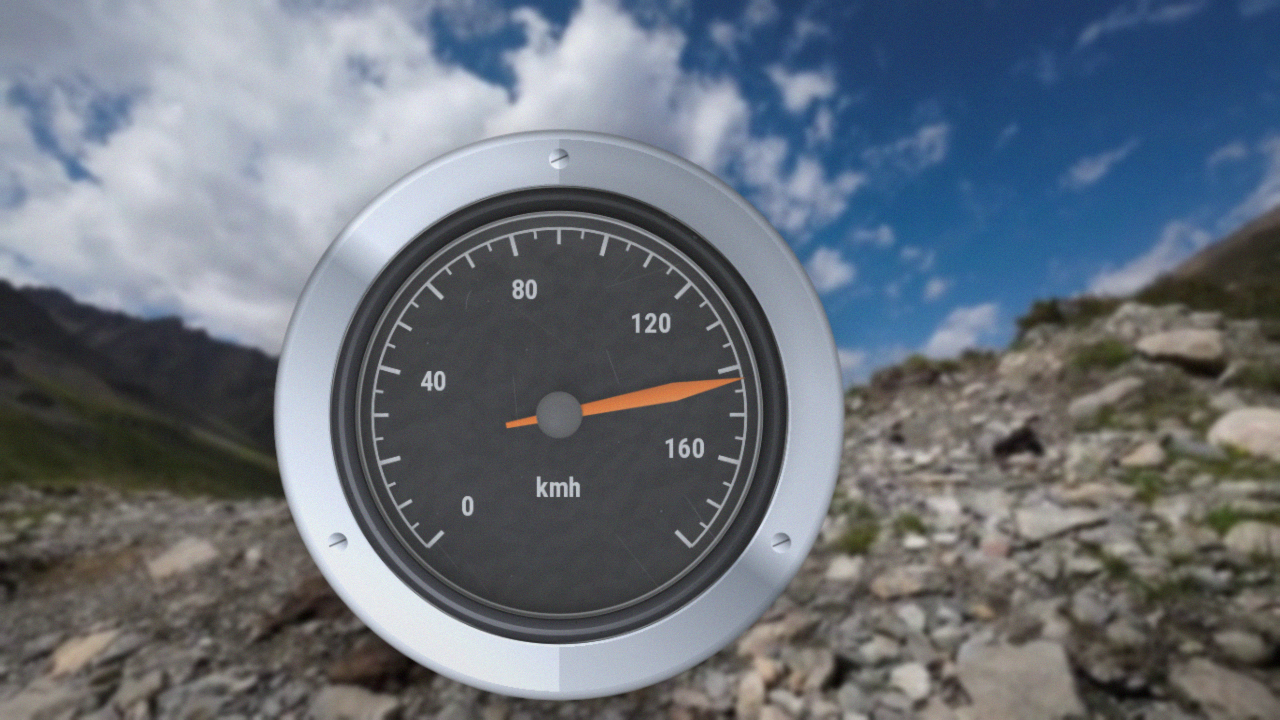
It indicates 142.5 km/h
